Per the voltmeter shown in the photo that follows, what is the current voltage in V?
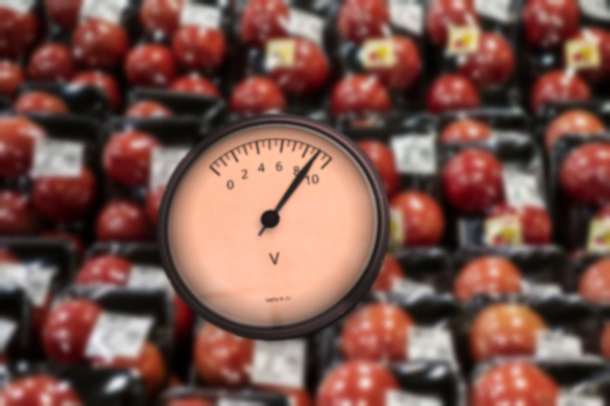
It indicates 9 V
